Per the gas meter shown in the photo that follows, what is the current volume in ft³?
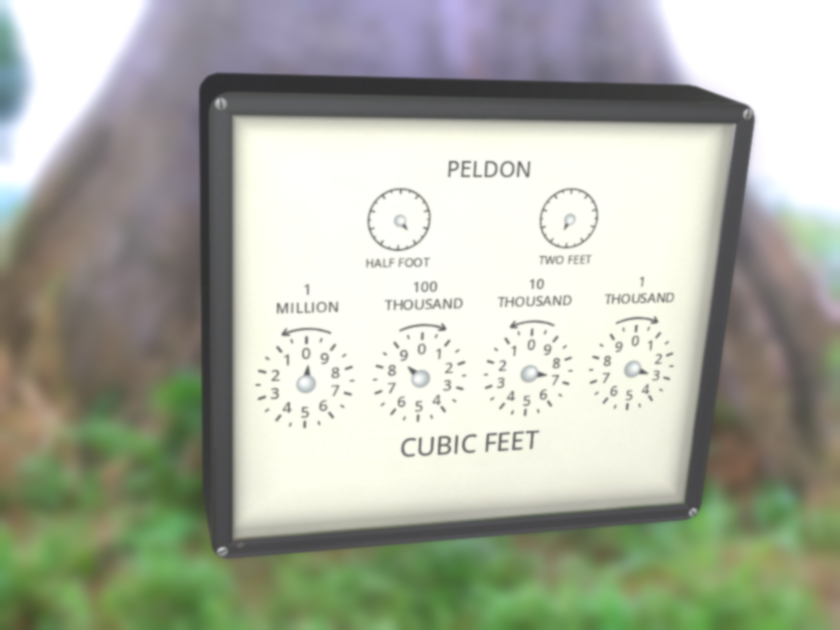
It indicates 987300 ft³
